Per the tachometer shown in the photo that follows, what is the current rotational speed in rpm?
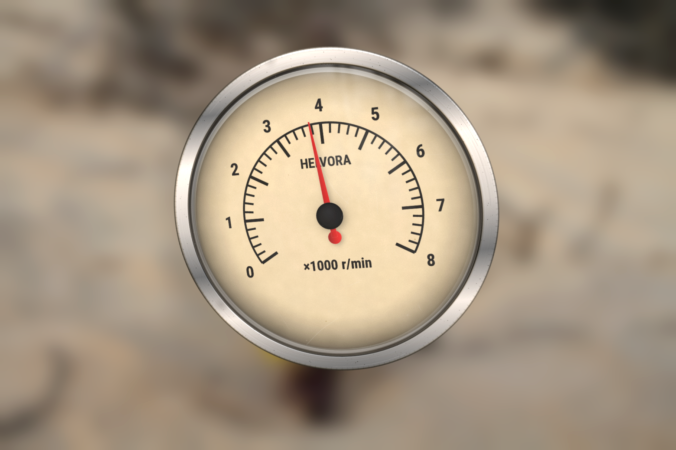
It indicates 3800 rpm
